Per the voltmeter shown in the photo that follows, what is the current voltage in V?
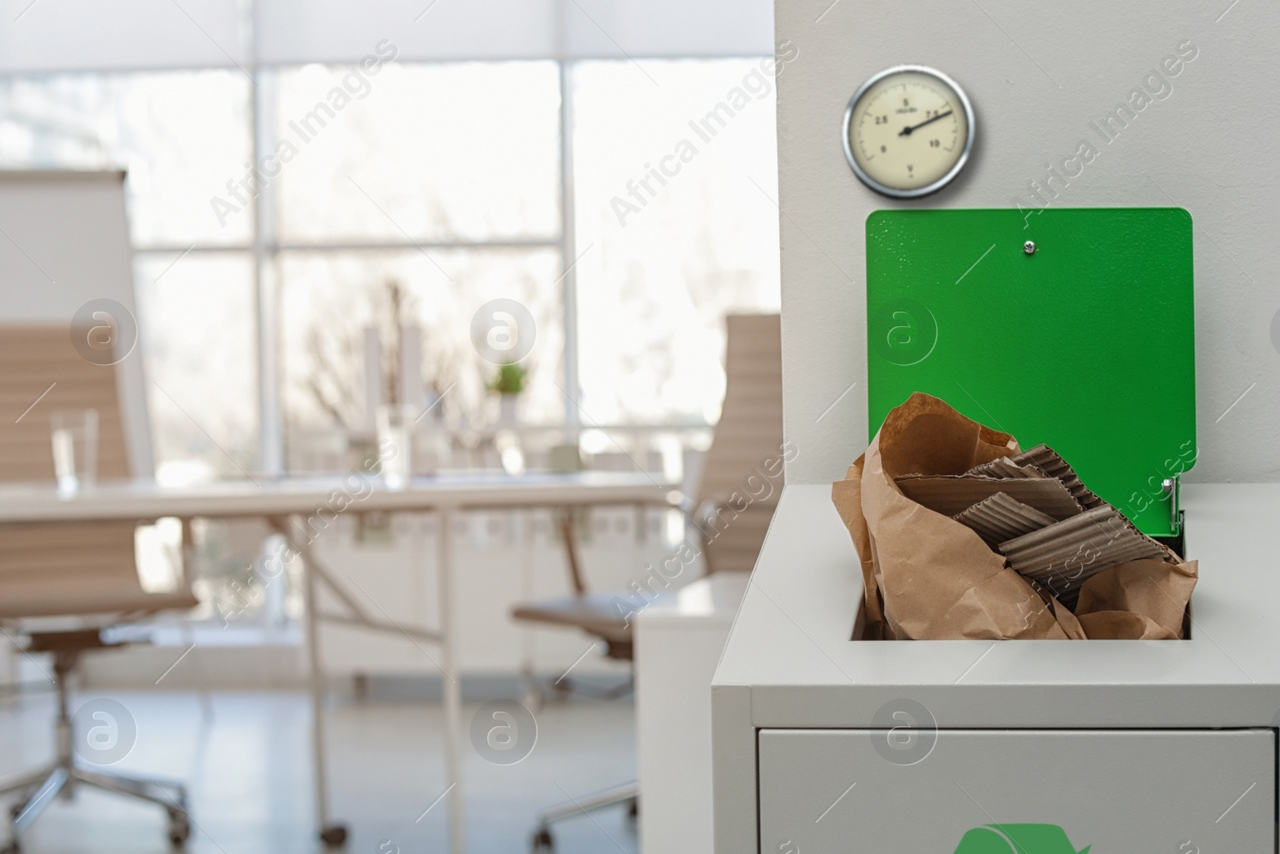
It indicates 8 V
